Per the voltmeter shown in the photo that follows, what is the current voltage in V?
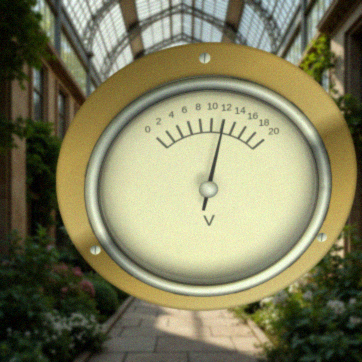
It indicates 12 V
